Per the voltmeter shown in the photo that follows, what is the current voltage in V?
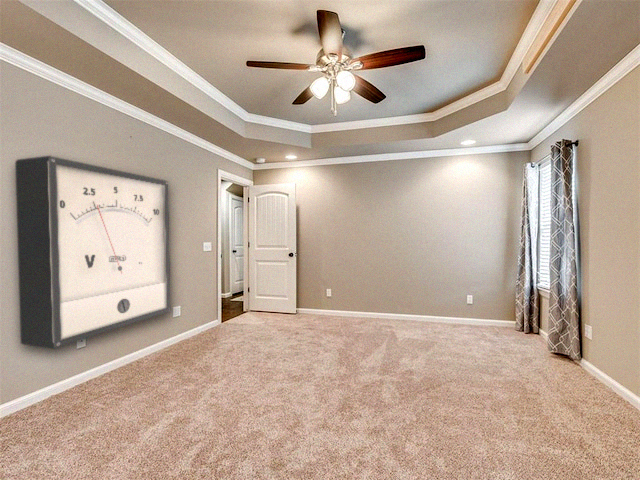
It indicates 2.5 V
